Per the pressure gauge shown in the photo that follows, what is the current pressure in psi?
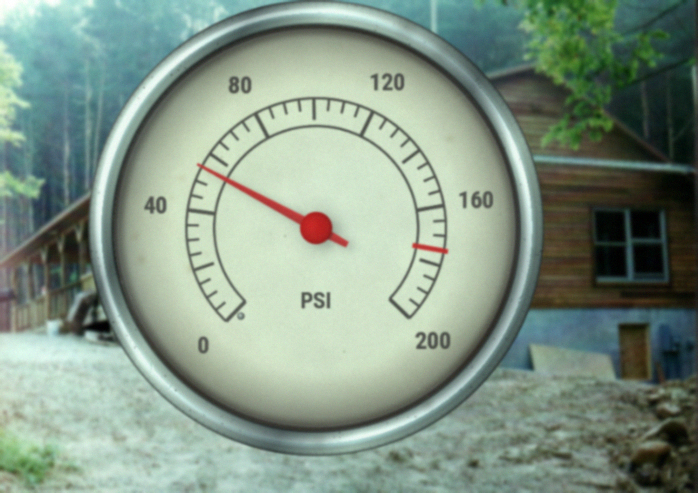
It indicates 55 psi
